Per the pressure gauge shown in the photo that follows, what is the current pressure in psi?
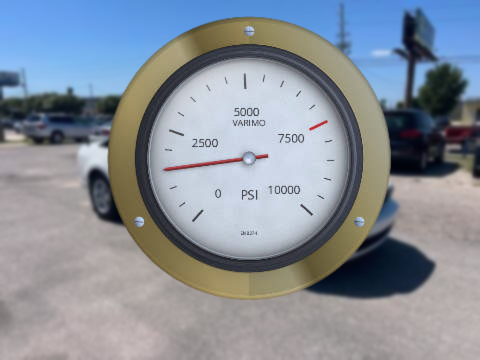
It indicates 1500 psi
